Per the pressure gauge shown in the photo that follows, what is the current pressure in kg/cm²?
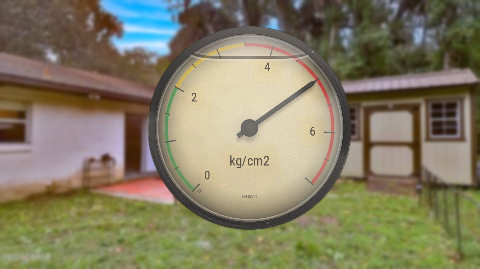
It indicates 5 kg/cm²
